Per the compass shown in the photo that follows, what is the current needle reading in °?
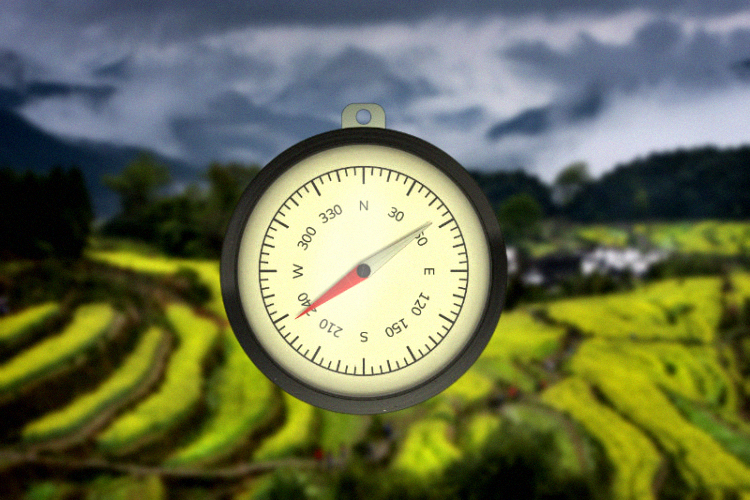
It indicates 235 °
